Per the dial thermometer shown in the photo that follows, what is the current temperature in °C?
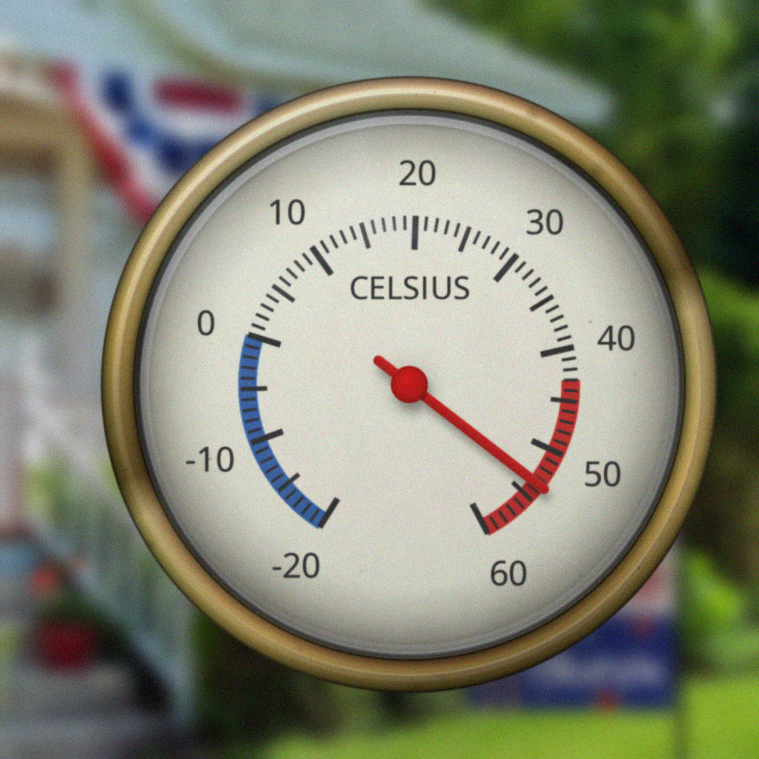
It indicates 53.5 °C
